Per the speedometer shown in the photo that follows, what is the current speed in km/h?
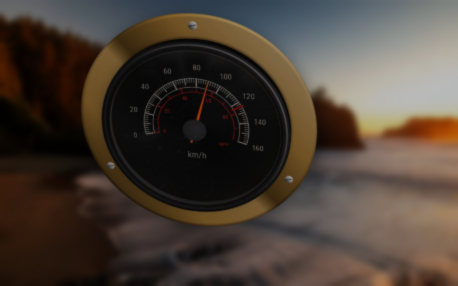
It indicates 90 km/h
